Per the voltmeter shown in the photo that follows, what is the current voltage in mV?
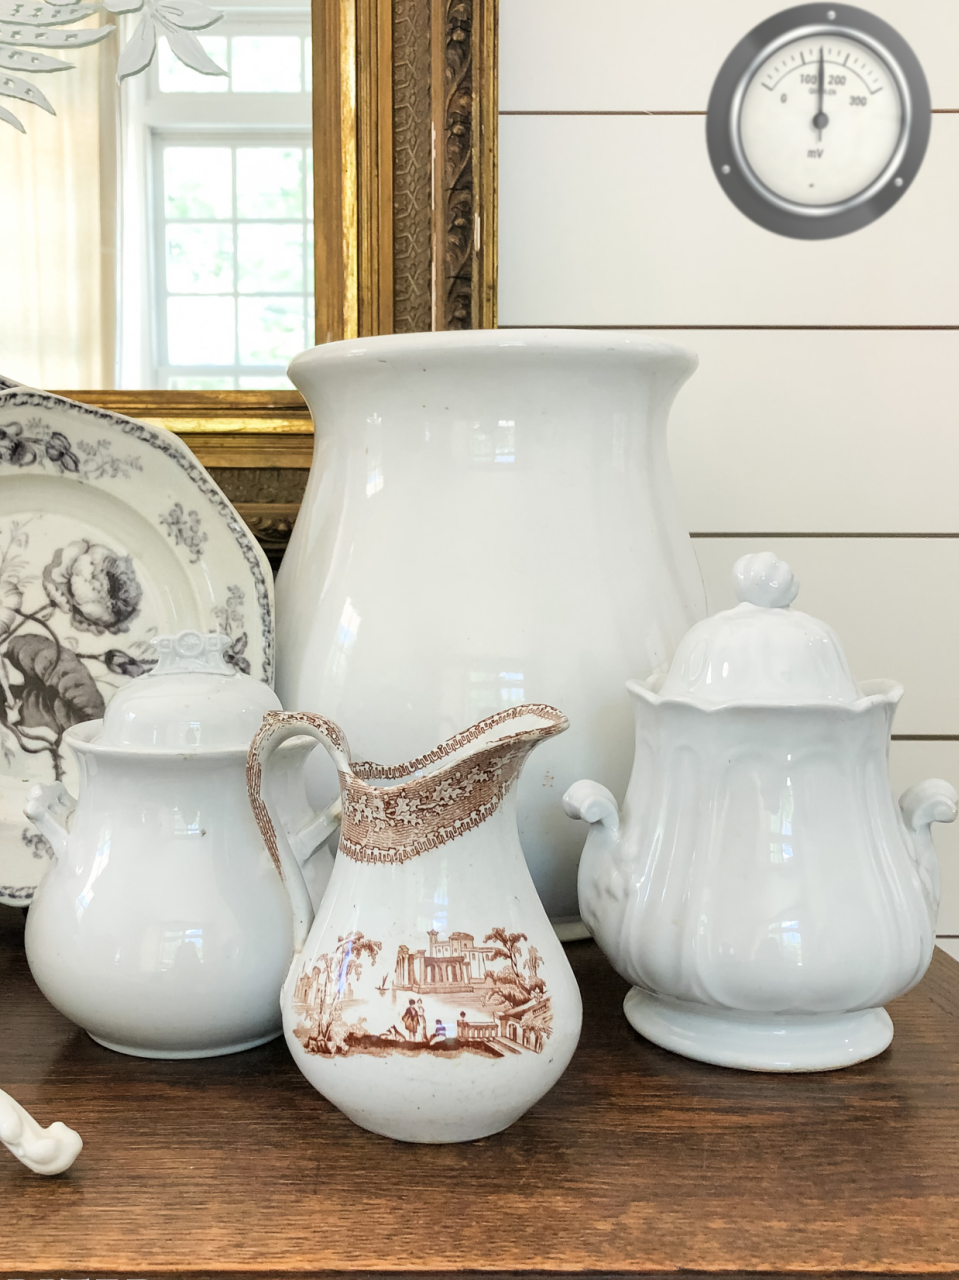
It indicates 140 mV
